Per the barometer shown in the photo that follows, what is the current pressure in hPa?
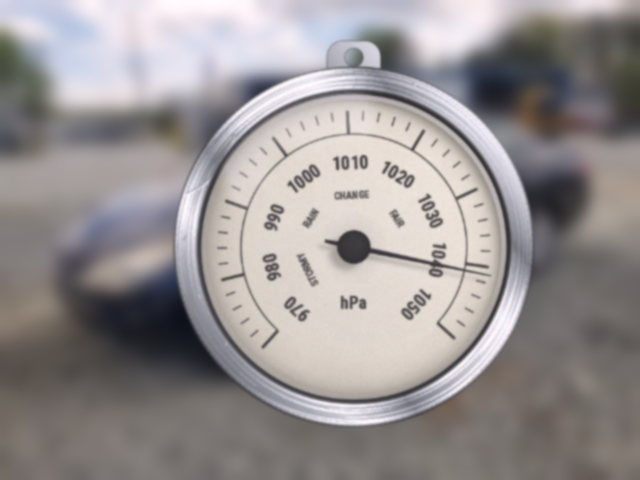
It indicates 1041 hPa
